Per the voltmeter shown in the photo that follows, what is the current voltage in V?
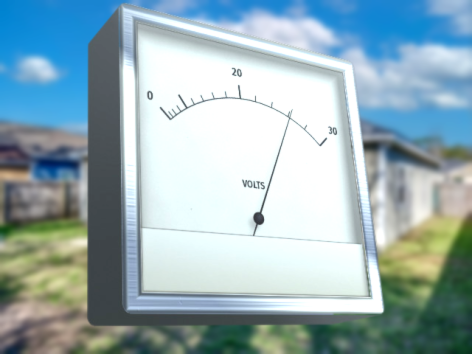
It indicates 26 V
